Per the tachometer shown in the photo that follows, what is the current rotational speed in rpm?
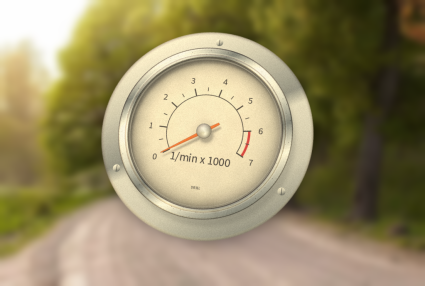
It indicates 0 rpm
